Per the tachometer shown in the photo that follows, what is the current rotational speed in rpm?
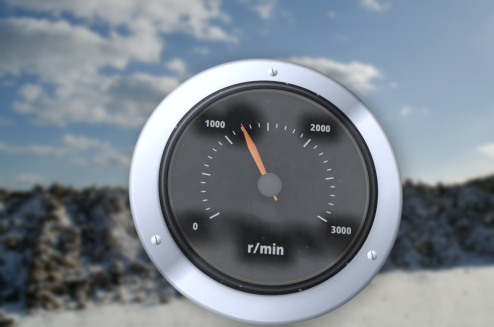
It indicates 1200 rpm
